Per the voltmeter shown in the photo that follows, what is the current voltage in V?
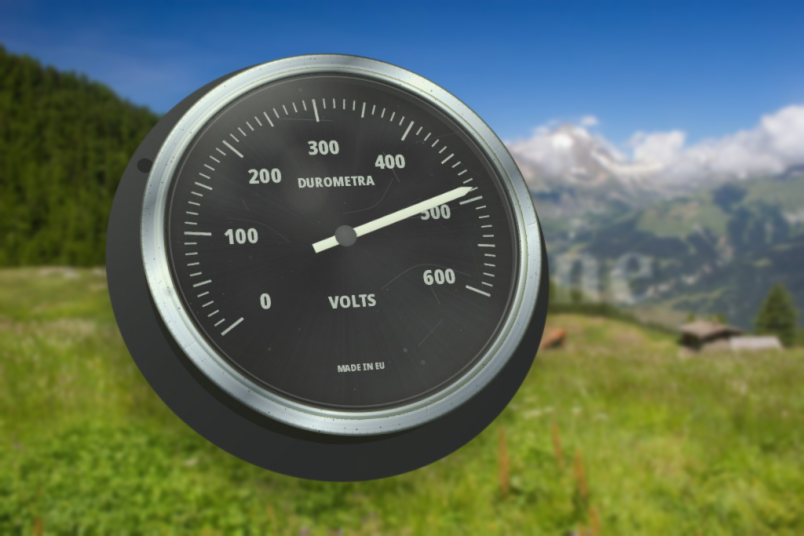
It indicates 490 V
